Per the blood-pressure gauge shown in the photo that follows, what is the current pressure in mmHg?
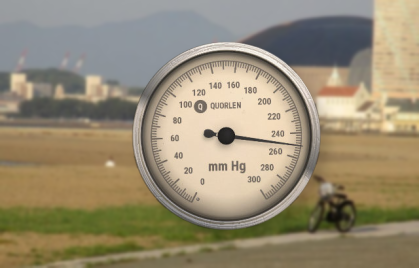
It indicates 250 mmHg
